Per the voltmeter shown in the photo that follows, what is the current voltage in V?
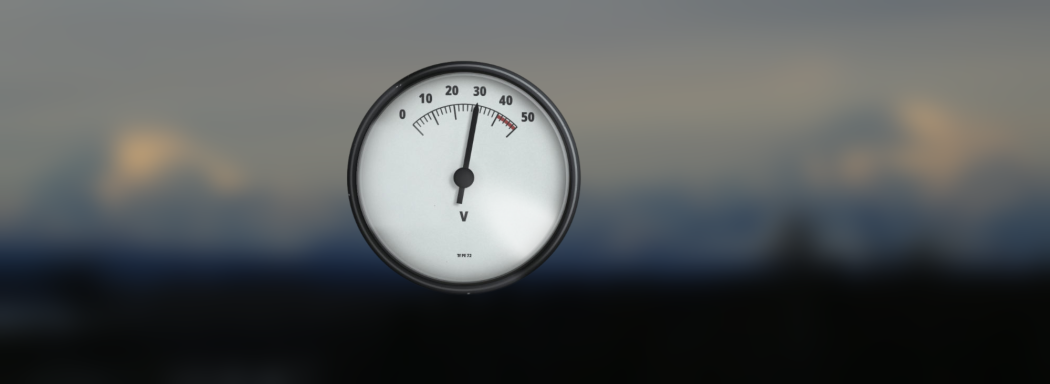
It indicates 30 V
